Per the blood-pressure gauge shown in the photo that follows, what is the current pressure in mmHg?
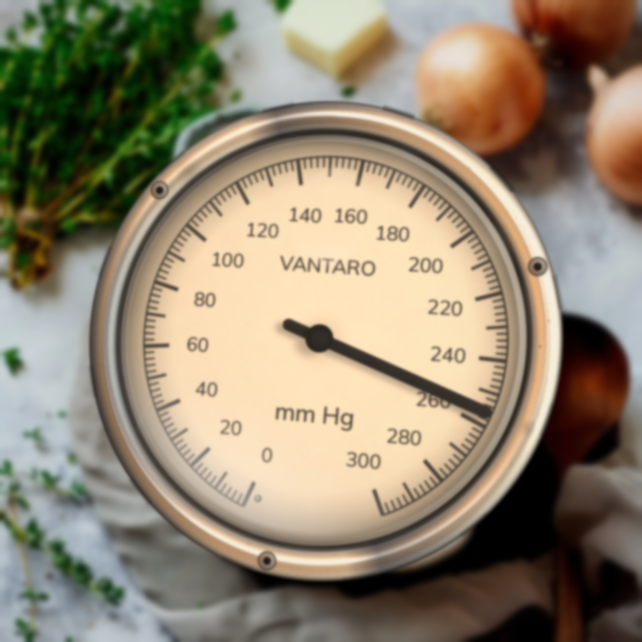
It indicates 256 mmHg
